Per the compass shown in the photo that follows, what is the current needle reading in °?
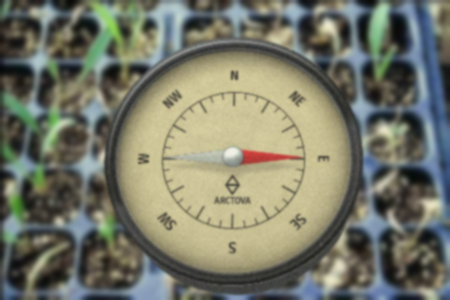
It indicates 90 °
